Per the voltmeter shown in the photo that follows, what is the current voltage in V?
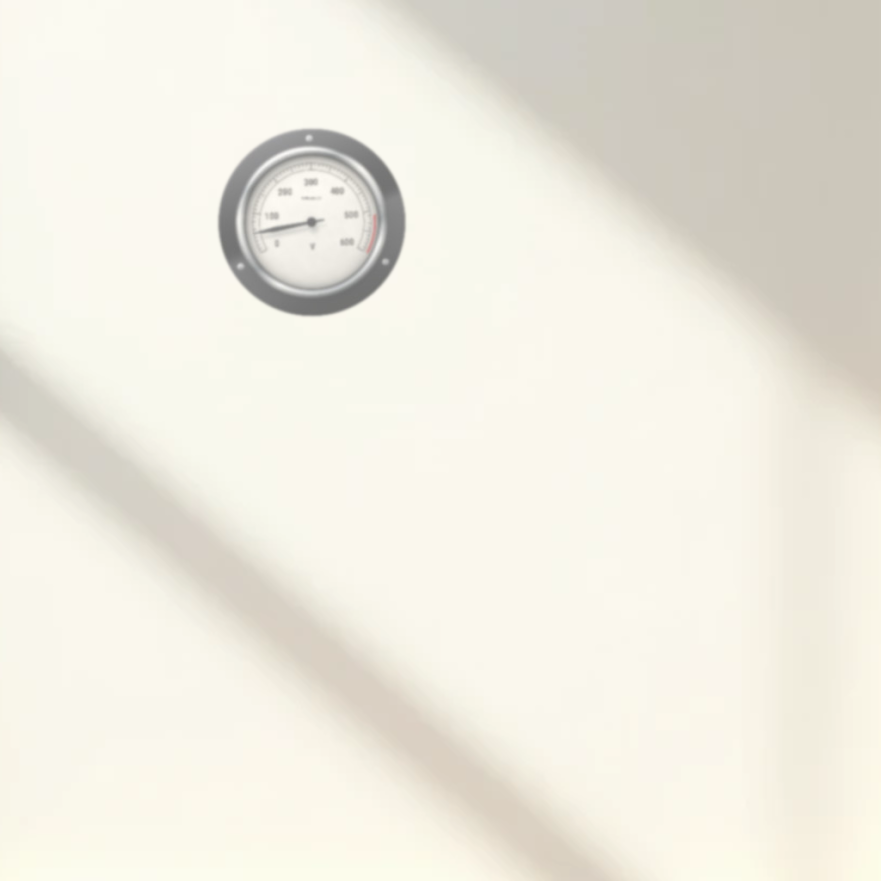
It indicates 50 V
